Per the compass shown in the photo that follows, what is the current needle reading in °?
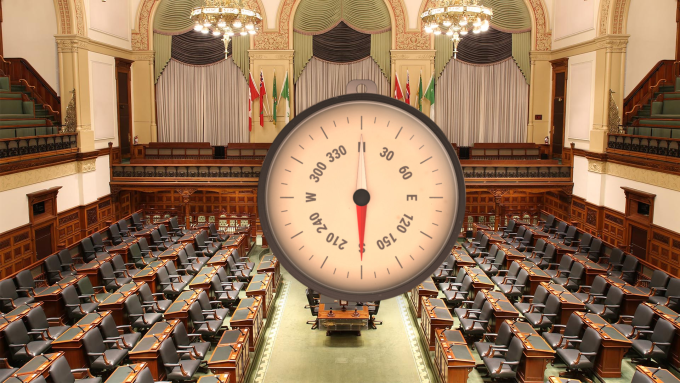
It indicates 180 °
